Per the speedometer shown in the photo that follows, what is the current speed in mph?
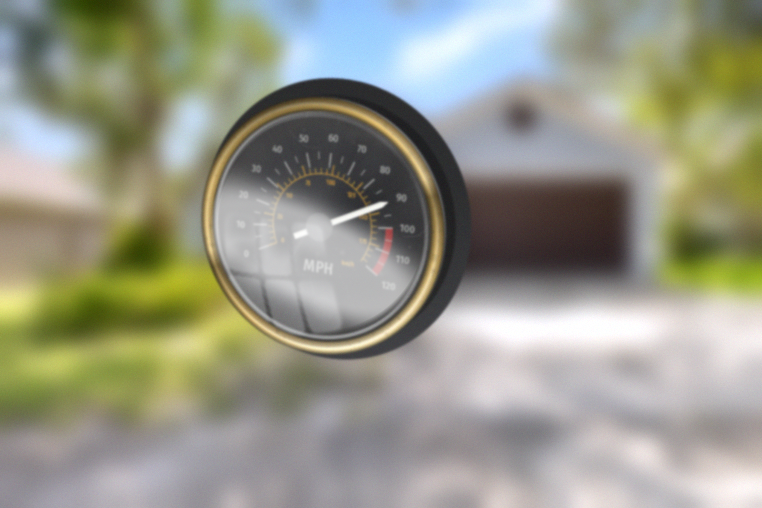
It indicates 90 mph
